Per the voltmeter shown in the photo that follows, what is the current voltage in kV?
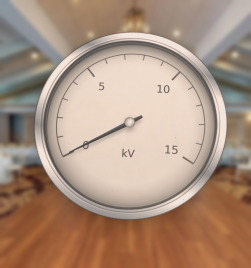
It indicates 0 kV
